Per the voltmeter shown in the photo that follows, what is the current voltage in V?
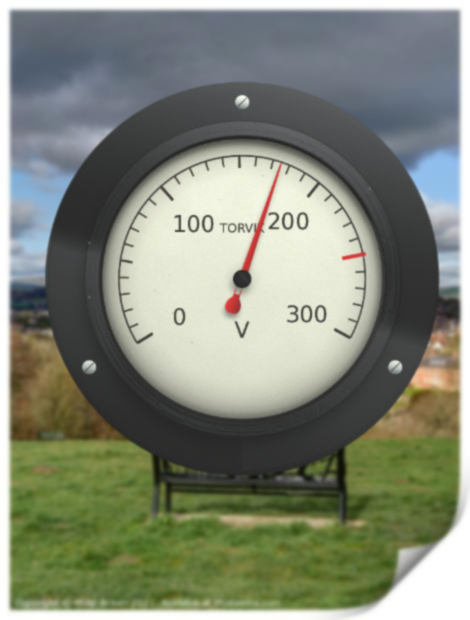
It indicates 175 V
